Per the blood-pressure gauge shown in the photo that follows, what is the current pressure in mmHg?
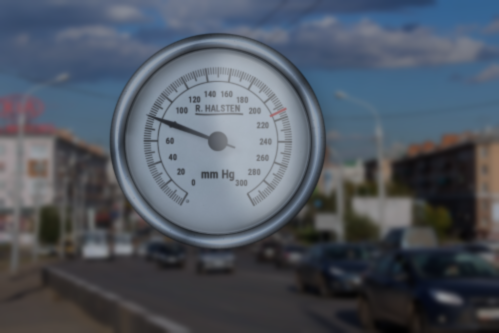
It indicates 80 mmHg
